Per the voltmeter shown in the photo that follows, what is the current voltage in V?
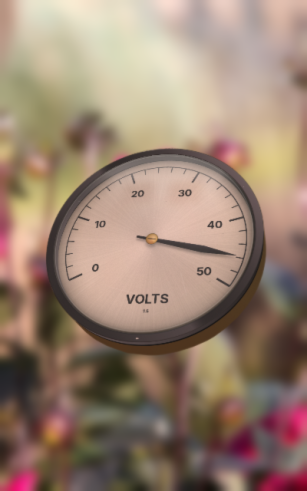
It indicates 46 V
